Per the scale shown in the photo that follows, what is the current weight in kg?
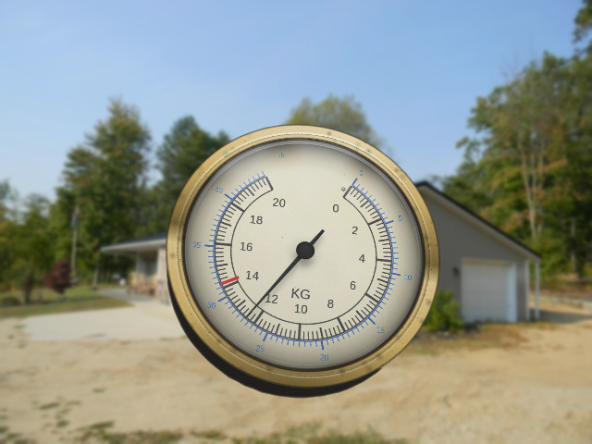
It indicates 12.4 kg
